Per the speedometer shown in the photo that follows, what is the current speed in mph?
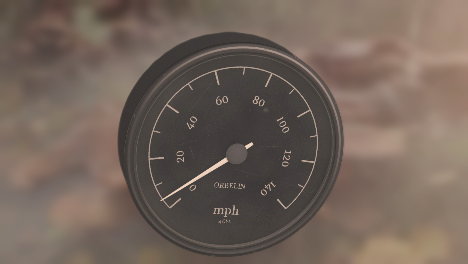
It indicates 5 mph
